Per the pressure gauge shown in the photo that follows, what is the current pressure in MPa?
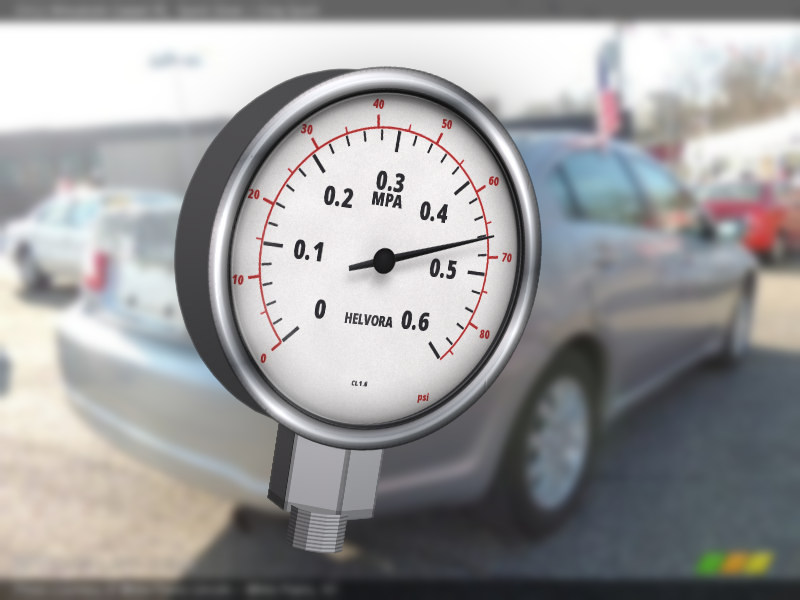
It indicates 0.46 MPa
